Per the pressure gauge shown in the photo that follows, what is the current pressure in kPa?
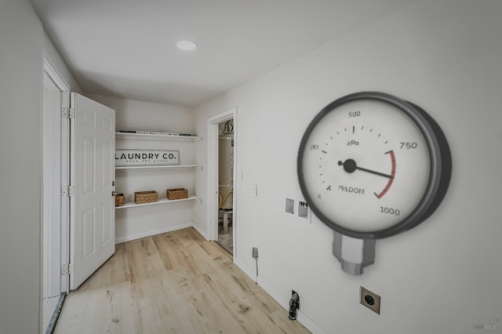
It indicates 875 kPa
